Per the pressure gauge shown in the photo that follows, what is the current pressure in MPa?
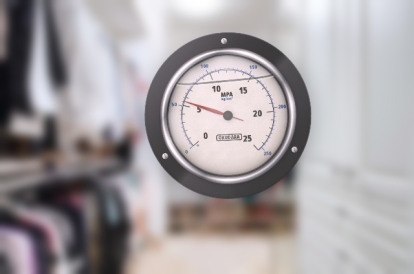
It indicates 5.5 MPa
